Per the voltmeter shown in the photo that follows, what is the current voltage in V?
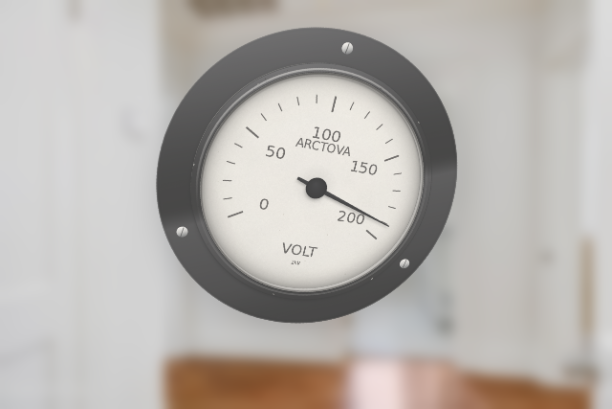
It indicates 190 V
